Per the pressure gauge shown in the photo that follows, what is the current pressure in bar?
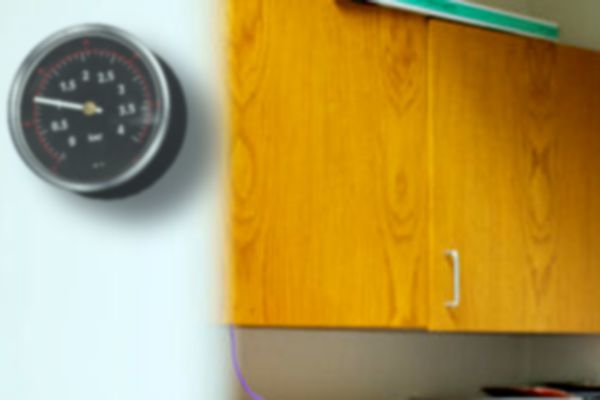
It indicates 1 bar
